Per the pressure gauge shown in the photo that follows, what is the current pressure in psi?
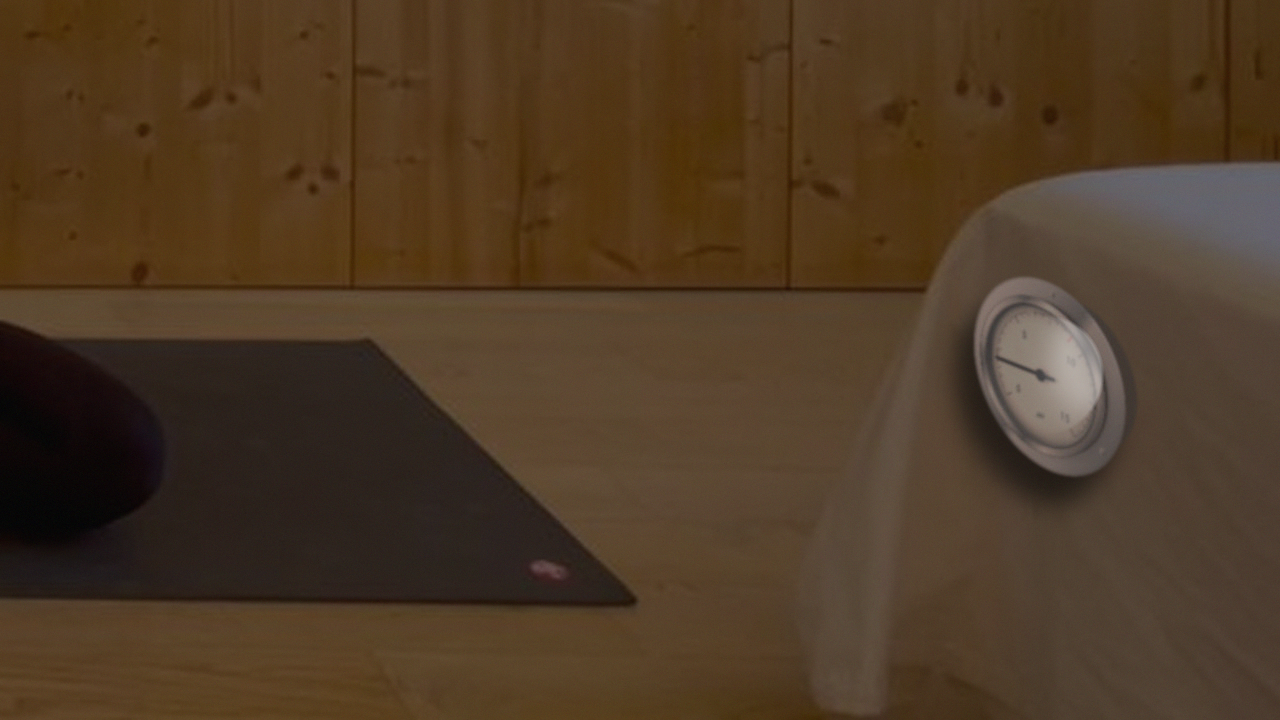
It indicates 2 psi
